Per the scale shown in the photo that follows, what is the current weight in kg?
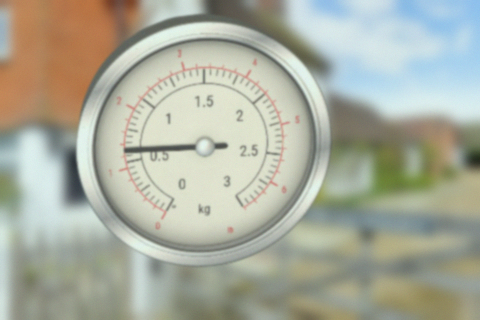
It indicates 0.6 kg
